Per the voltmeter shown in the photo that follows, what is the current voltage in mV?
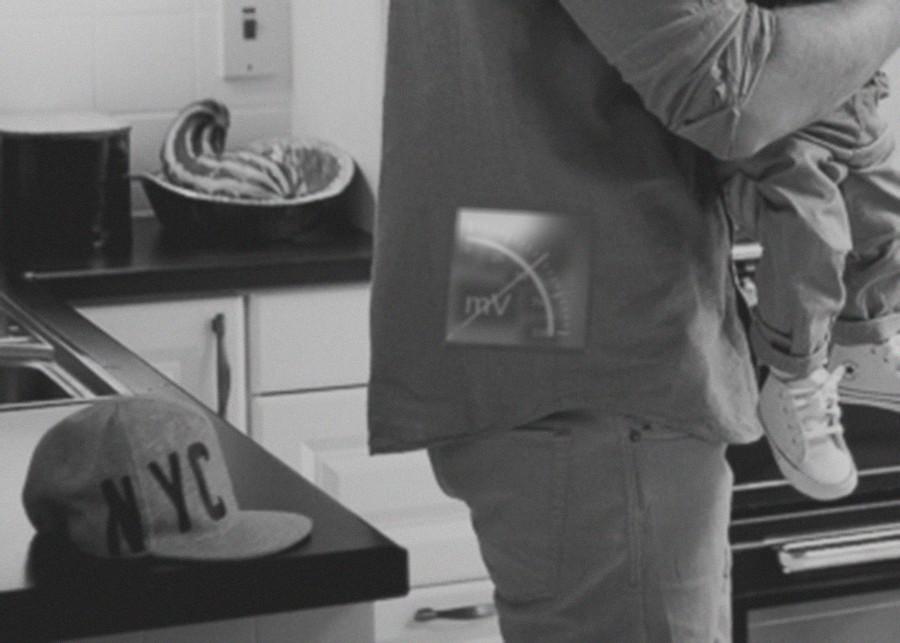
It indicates 50 mV
